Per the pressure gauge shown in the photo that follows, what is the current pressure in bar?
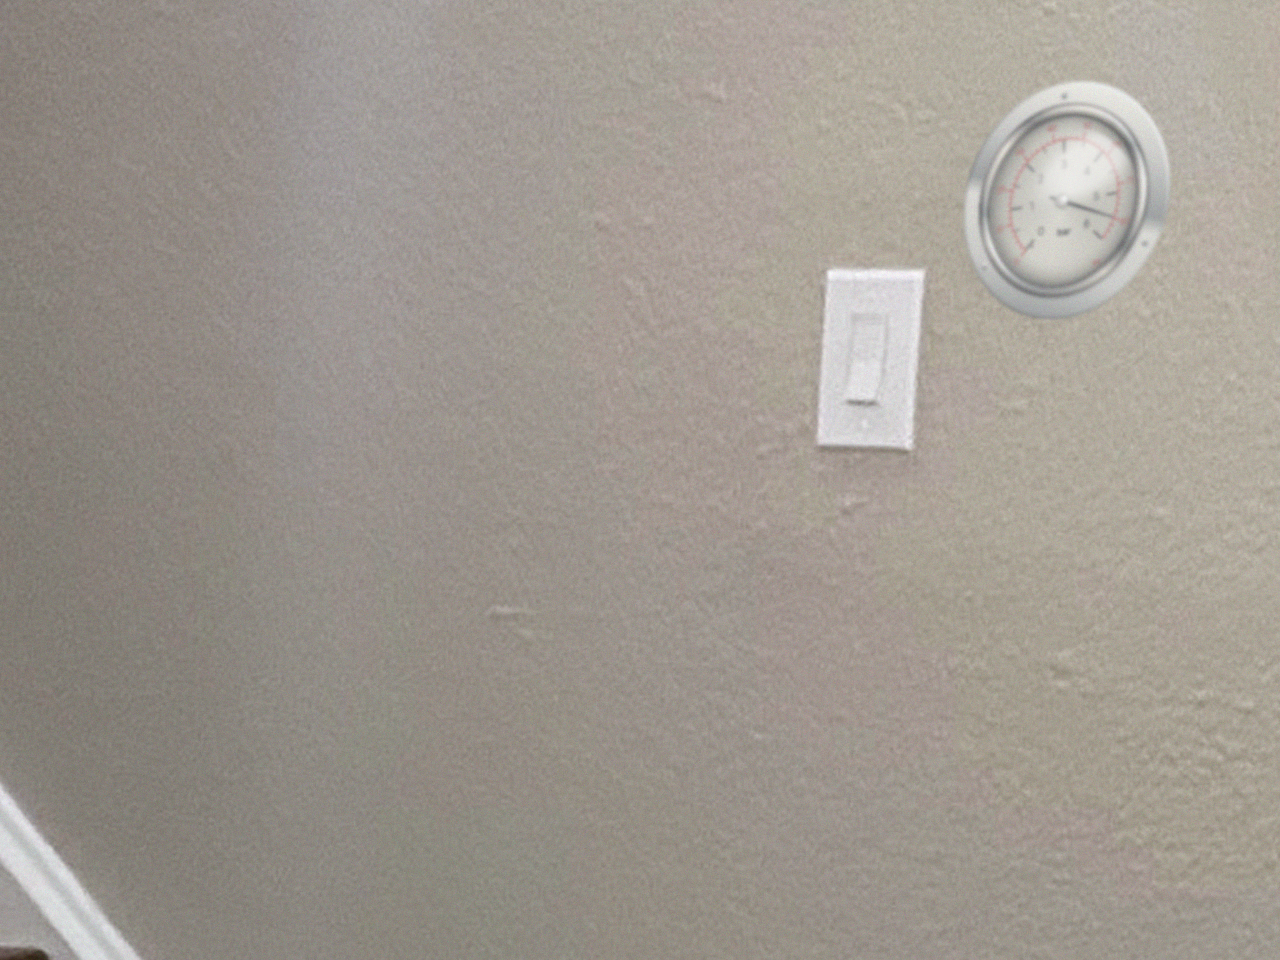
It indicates 5.5 bar
